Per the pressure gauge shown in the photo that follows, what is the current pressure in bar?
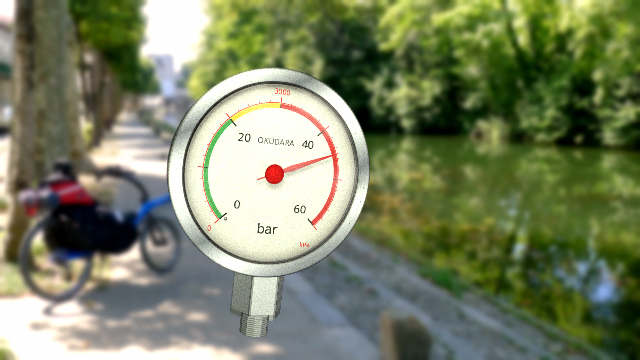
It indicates 45 bar
